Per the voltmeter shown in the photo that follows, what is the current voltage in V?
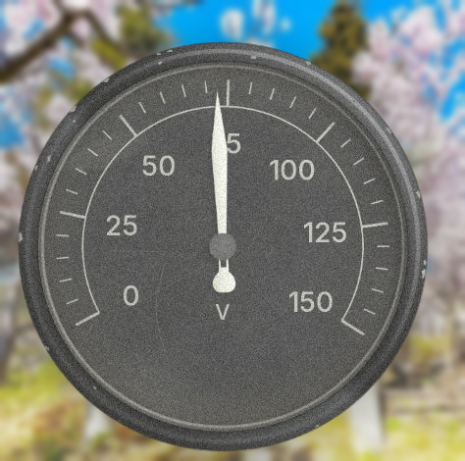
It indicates 72.5 V
